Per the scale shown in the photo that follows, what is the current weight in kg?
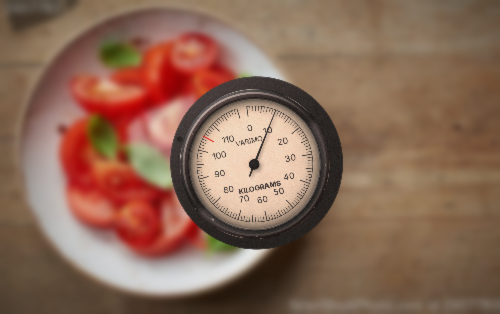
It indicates 10 kg
